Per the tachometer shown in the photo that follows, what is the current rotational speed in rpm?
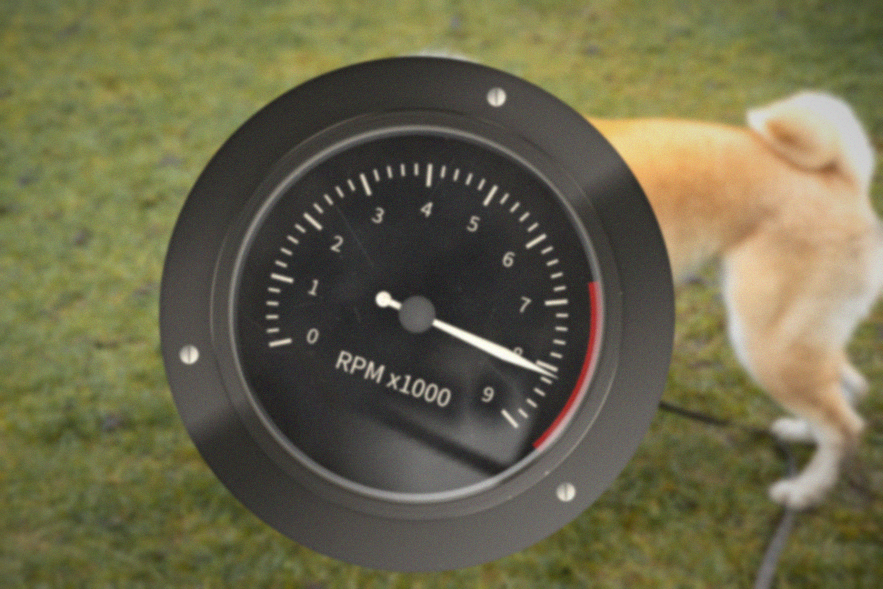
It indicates 8100 rpm
